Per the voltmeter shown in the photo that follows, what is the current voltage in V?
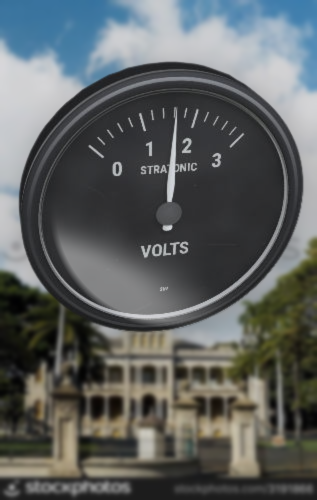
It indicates 1.6 V
